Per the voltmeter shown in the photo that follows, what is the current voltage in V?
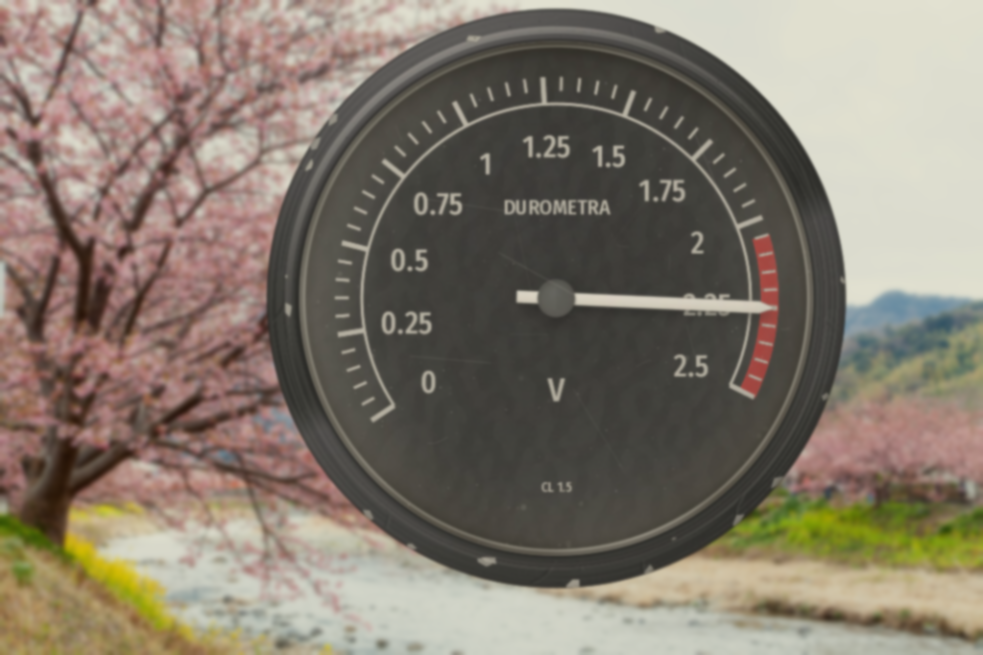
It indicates 2.25 V
